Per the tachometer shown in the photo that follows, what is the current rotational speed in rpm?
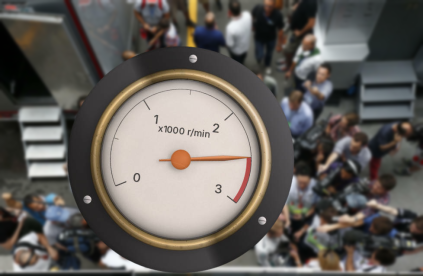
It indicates 2500 rpm
